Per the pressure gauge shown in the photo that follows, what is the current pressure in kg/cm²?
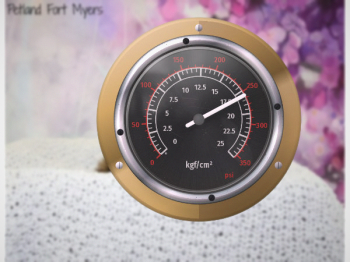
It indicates 18 kg/cm²
